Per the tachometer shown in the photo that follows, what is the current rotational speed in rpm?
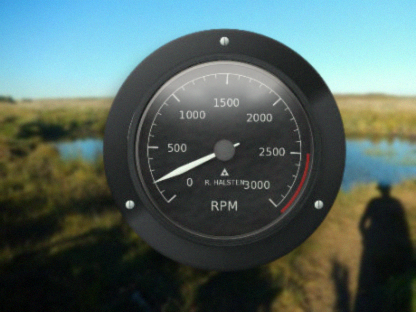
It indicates 200 rpm
